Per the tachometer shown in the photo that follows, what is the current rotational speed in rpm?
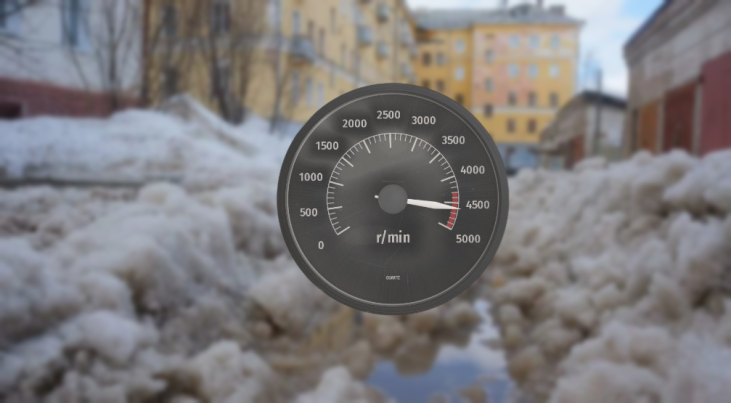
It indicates 4600 rpm
